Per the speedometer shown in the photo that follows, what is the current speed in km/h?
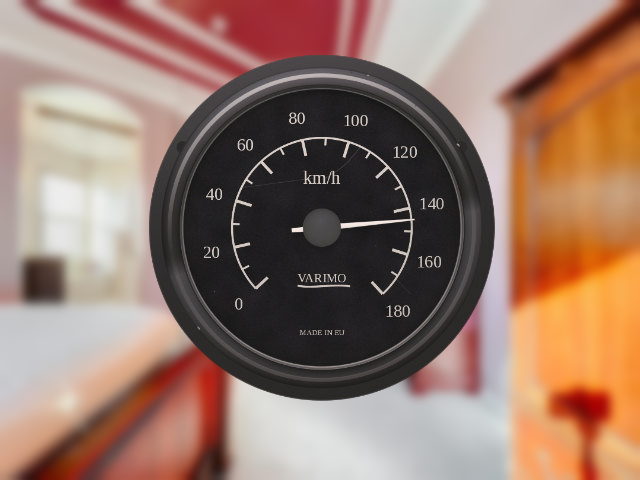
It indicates 145 km/h
